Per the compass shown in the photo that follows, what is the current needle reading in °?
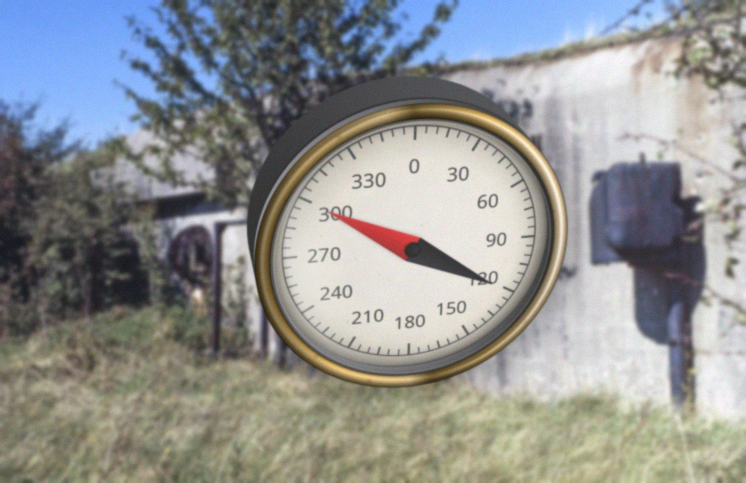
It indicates 300 °
